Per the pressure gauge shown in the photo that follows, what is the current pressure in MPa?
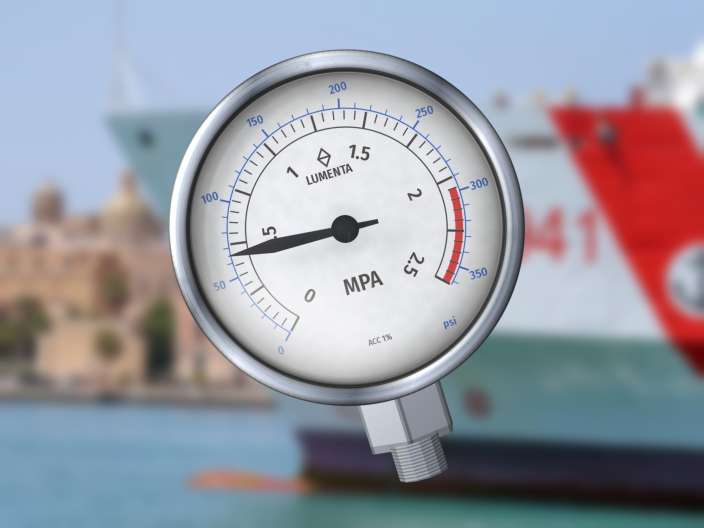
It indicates 0.45 MPa
